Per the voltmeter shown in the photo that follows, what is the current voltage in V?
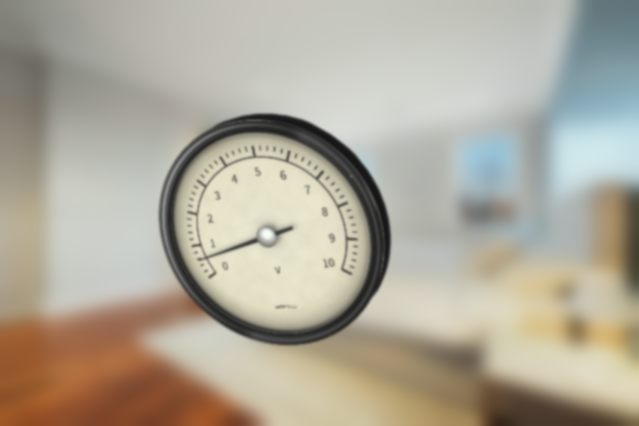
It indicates 0.6 V
